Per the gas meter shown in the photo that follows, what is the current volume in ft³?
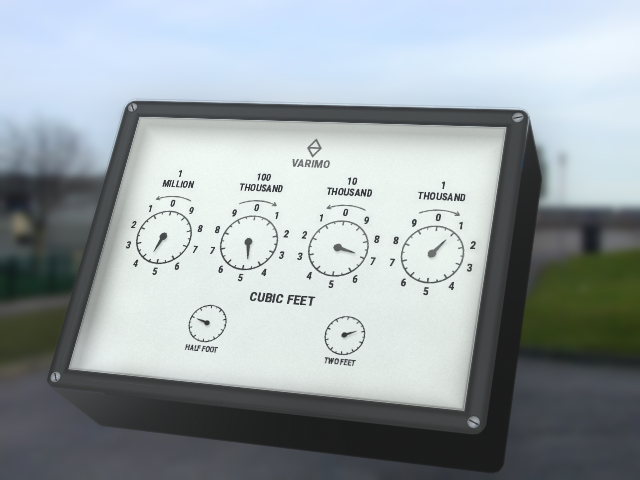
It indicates 447100 ft³
